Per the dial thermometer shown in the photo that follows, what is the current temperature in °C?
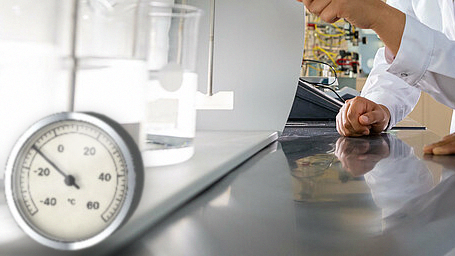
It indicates -10 °C
